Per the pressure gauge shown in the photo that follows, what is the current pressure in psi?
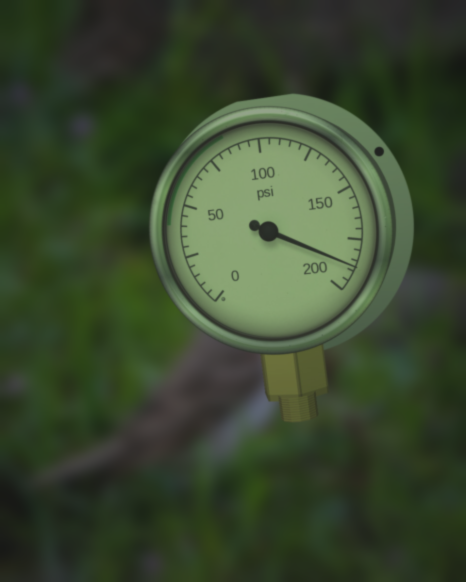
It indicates 187.5 psi
